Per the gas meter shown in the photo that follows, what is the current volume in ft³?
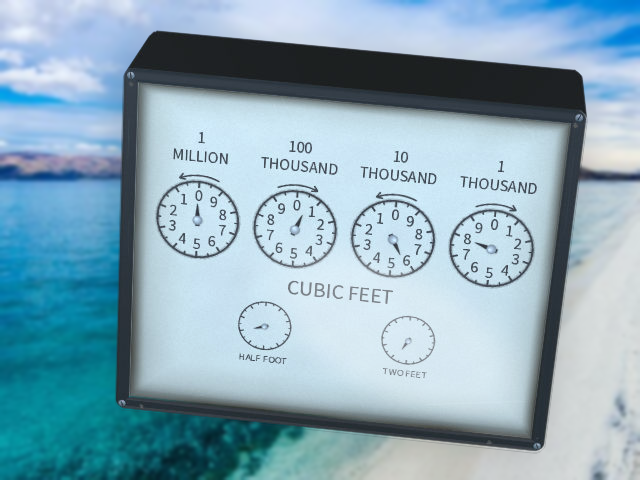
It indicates 5800 ft³
